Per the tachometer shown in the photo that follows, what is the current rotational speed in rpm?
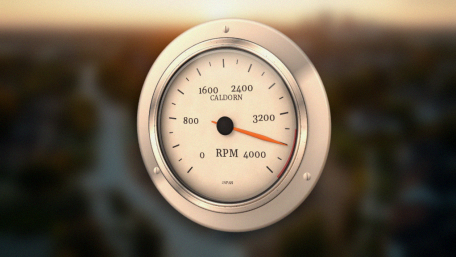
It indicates 3600 rpm
